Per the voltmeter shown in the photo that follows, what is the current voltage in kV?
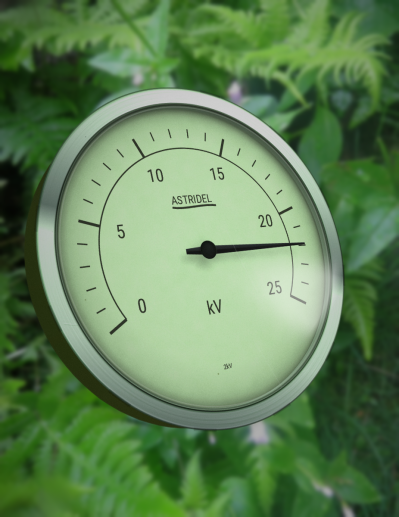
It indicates 22 kV
